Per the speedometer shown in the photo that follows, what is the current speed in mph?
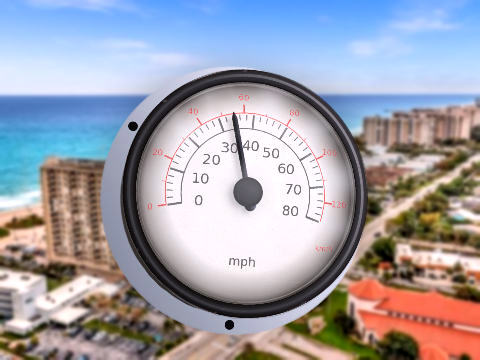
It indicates 34 mph
